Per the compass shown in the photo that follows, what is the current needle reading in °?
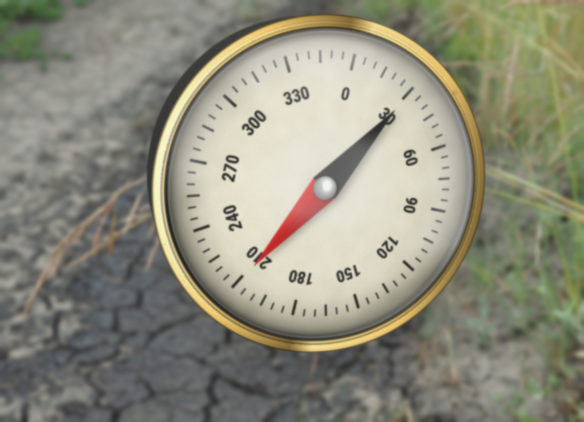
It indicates 210 °
